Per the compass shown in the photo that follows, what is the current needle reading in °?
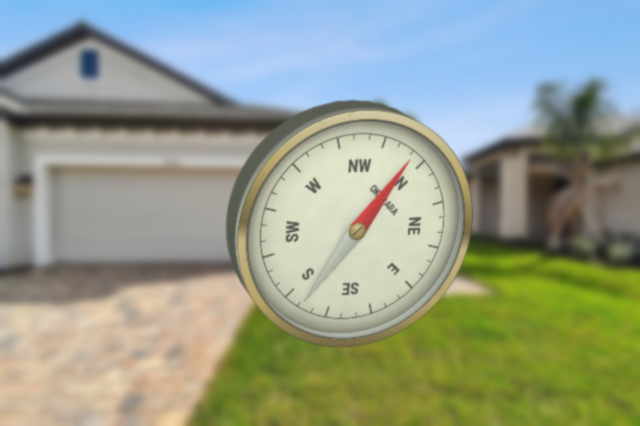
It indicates 350 °
